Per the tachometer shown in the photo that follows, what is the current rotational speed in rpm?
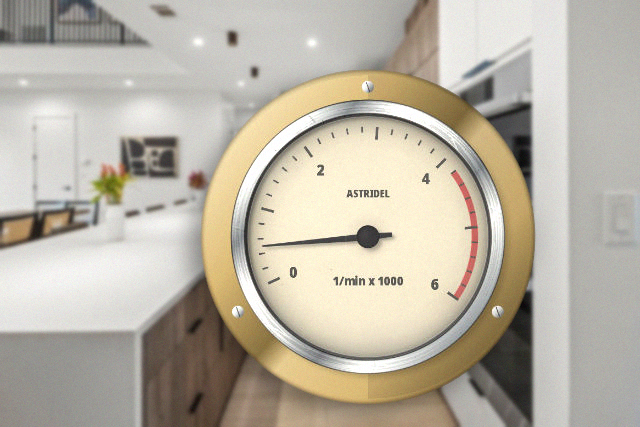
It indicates 500 rpm
